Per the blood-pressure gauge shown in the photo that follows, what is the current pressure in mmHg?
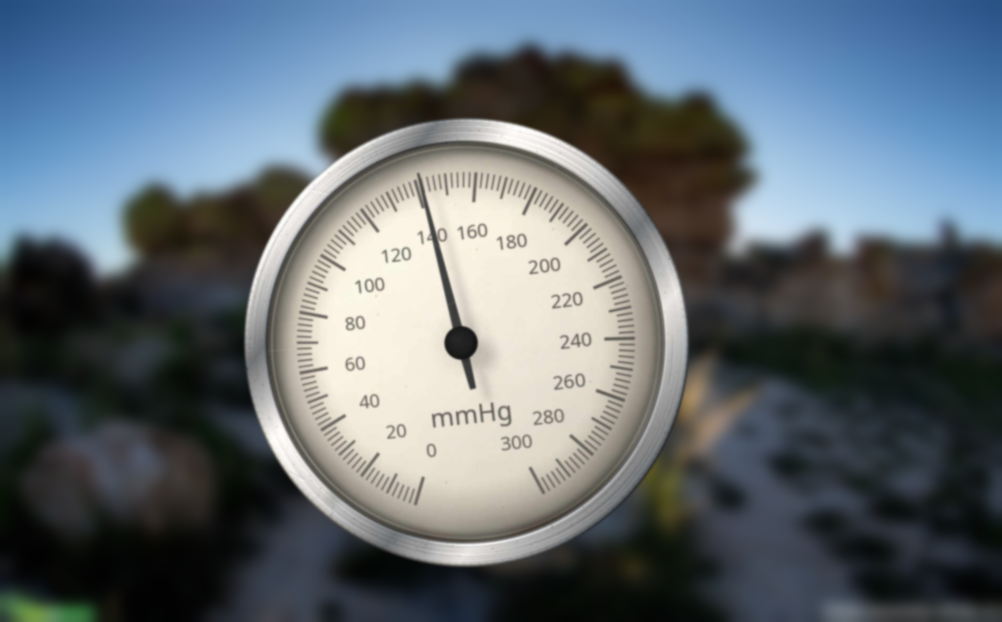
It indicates 142 mmHg
